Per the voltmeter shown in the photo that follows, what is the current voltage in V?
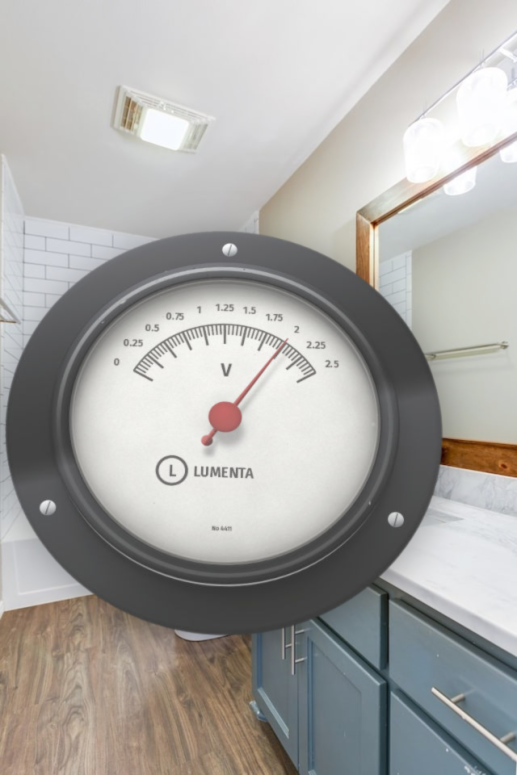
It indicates 2 V
